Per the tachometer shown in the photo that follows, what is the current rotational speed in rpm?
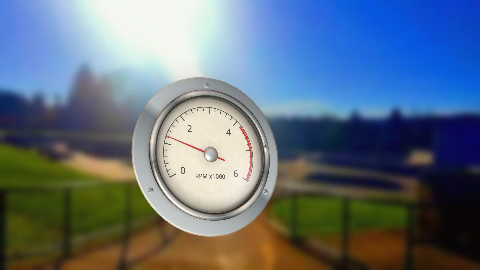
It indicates 1200 rpm
